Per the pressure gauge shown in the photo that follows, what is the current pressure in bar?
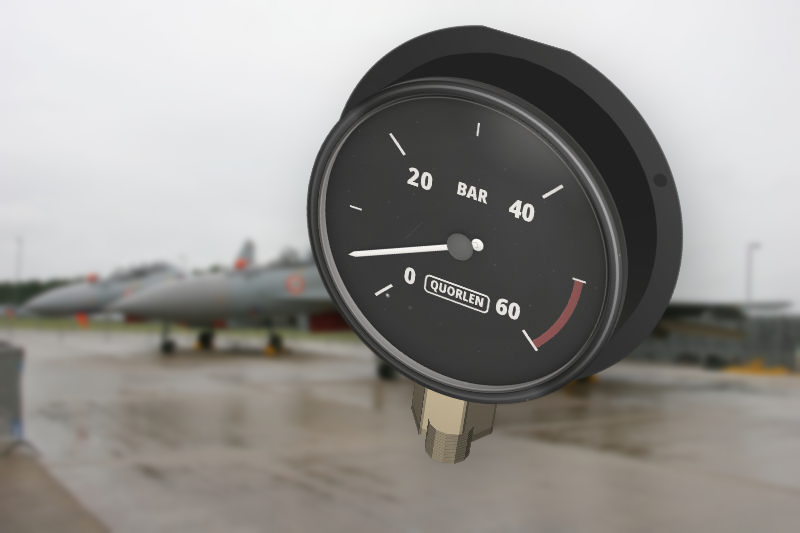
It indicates 5 bar
